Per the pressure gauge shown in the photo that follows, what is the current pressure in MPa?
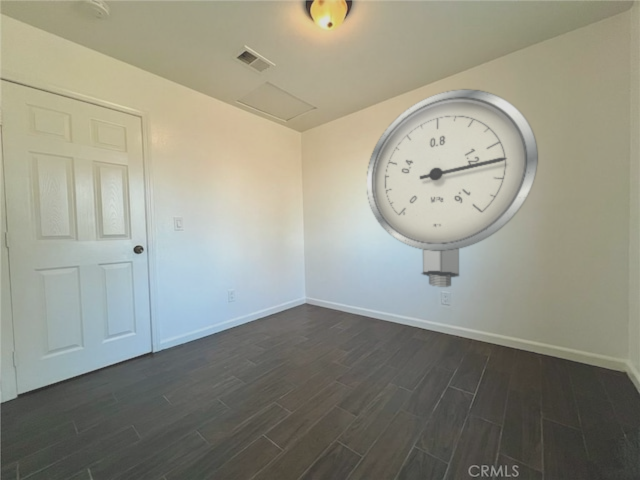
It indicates 1.3 MPa
